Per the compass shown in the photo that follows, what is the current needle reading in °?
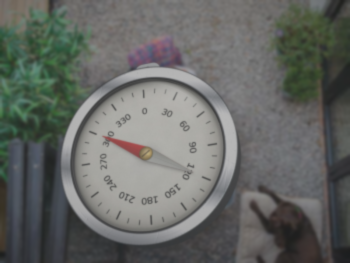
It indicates 300 °
